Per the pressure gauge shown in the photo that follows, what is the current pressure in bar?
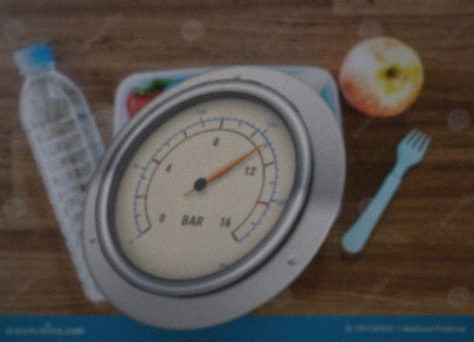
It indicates 11 bar
